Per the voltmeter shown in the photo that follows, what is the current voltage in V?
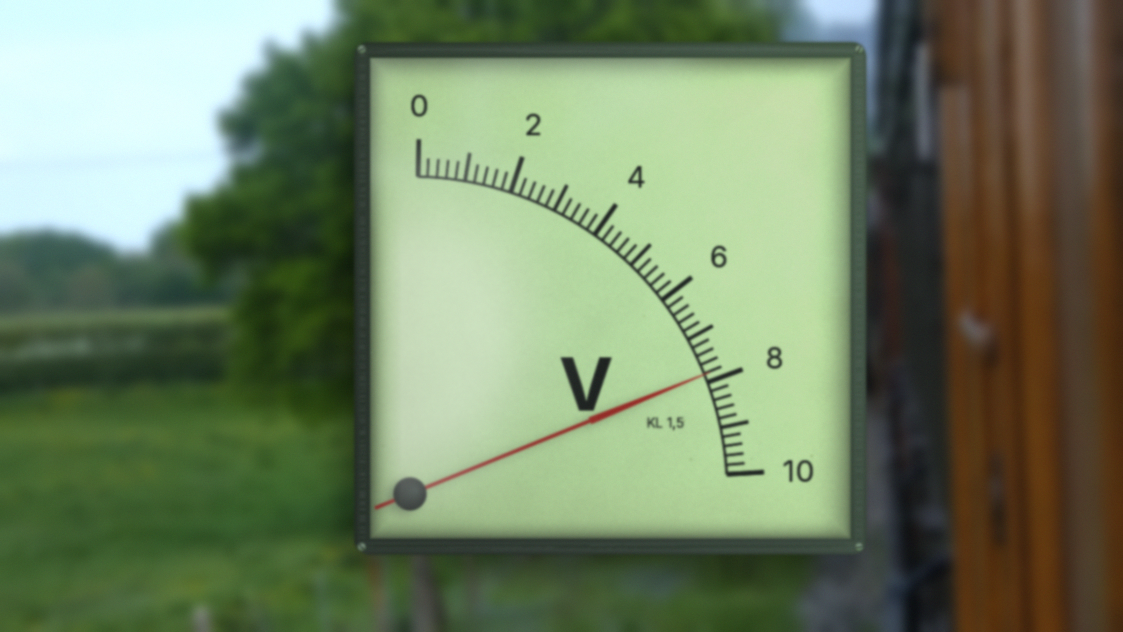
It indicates 7.8 V
